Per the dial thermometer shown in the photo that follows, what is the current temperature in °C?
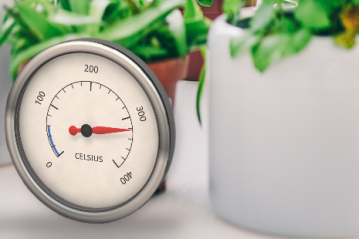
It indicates 320 °C
